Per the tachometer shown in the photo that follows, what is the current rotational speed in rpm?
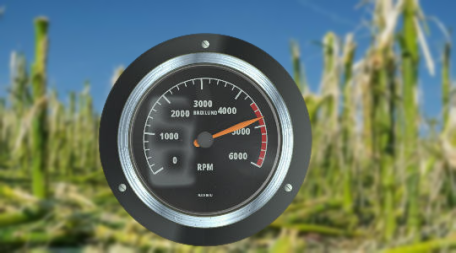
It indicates 4800 rpm
